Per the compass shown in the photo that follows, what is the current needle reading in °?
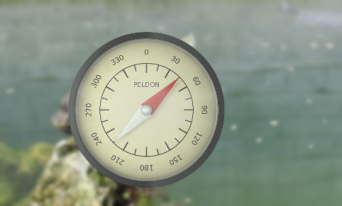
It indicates 45 °
